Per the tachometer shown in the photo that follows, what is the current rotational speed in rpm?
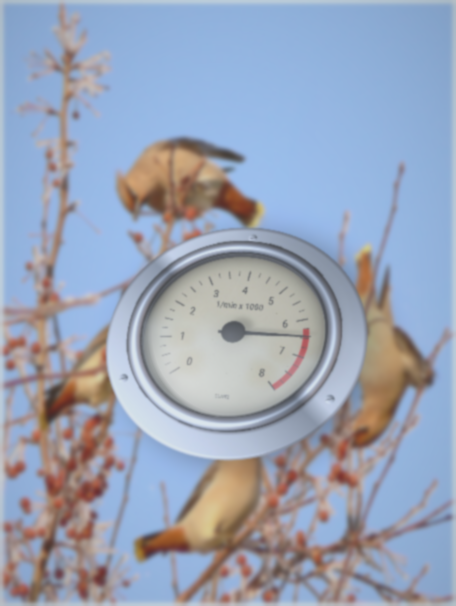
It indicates 6500 rpm
